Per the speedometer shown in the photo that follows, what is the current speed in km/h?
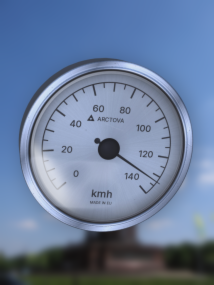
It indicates 132.5 km/h
